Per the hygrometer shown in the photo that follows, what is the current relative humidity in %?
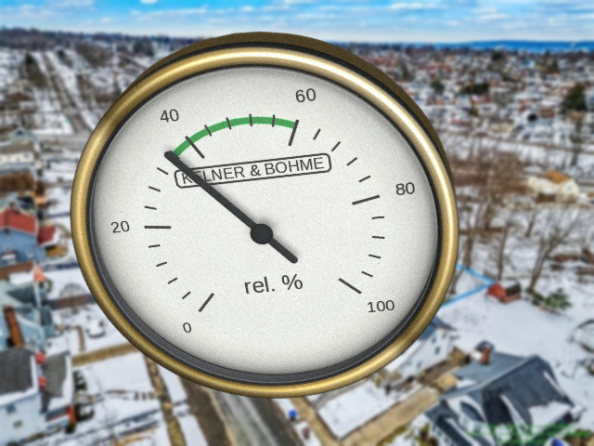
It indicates 36 %
